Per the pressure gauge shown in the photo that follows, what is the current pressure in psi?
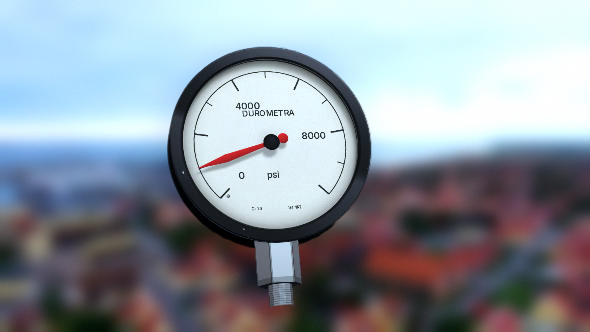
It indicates 1000 psi
